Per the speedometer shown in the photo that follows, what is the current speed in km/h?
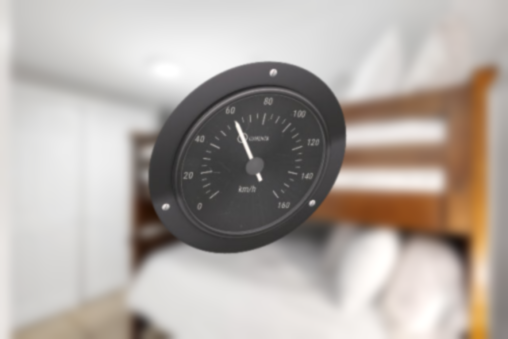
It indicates 60 km/h
